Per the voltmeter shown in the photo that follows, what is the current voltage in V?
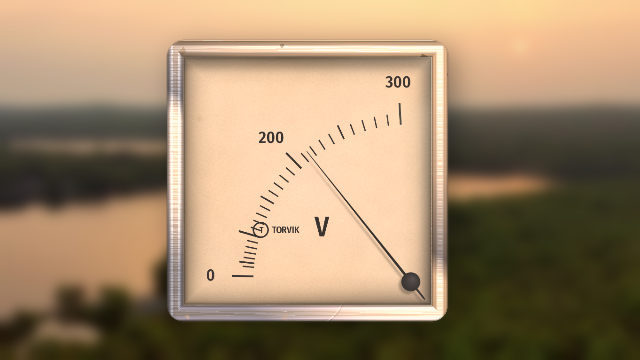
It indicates 215 V
